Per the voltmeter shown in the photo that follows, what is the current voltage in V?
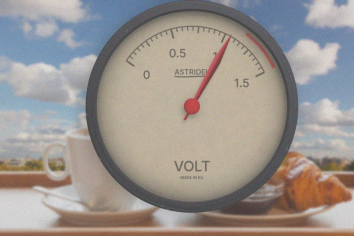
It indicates 1.05 V
